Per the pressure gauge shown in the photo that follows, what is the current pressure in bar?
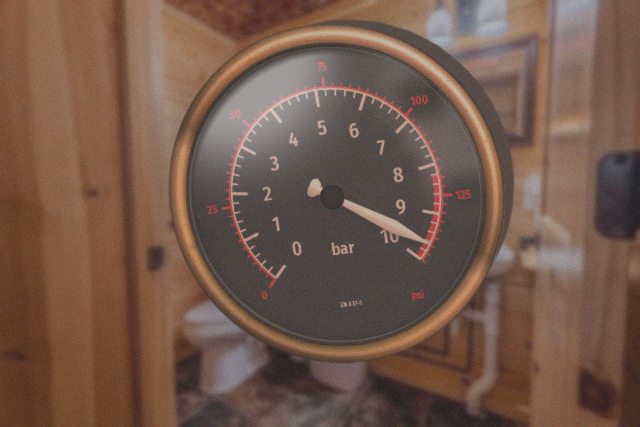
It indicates 9.6 bar
